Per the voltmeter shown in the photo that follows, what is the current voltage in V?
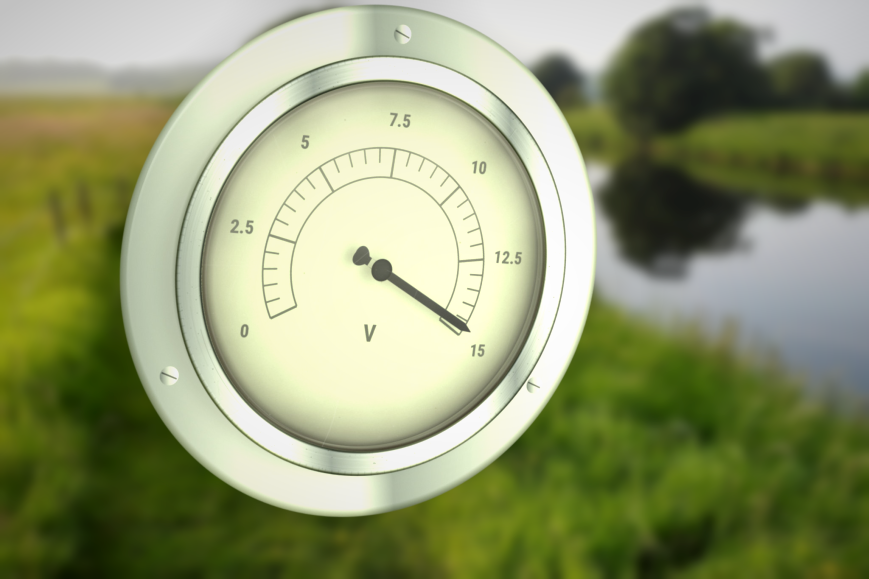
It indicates 14.75 V
